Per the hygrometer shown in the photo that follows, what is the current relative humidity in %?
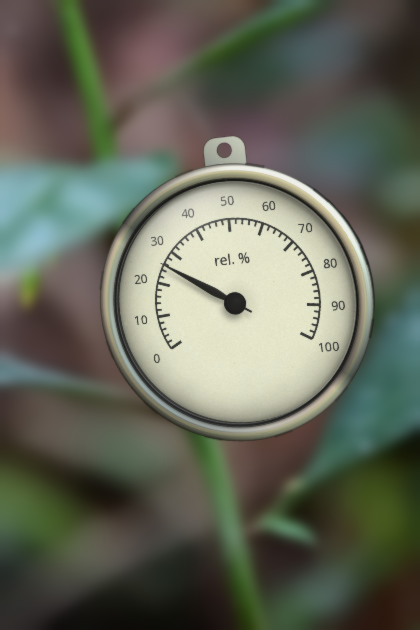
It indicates 26 %
